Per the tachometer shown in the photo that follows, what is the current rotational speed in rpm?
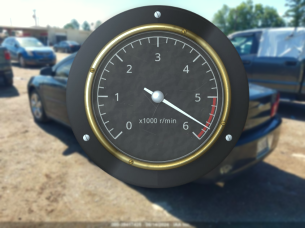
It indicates 5700 rpm
